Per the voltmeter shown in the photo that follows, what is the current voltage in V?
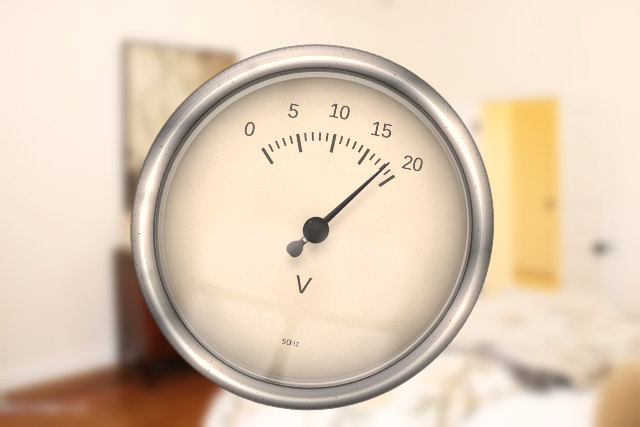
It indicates 18 V
